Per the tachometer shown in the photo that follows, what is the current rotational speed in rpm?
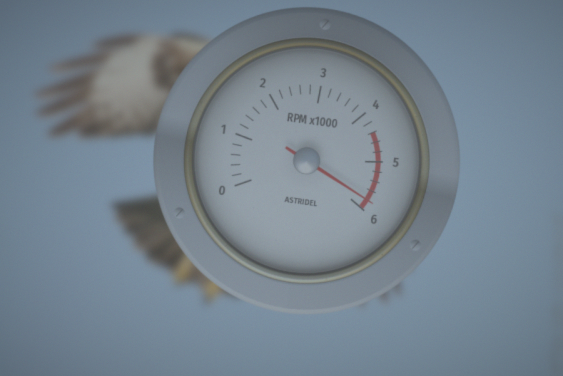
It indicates 5800 rpm
